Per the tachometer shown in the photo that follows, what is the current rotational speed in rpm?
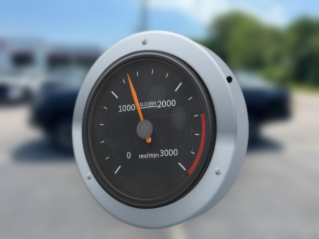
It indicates 1300 rpm
